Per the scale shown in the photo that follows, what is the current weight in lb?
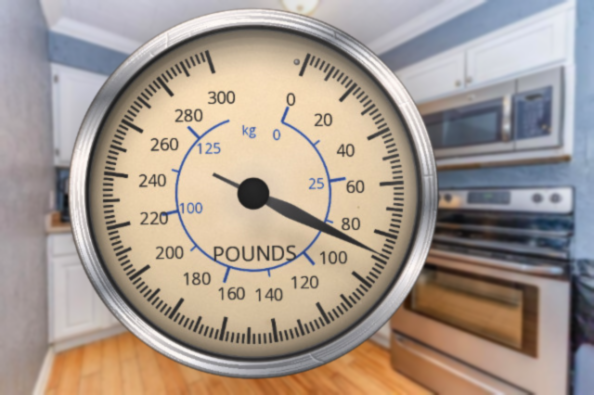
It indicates 88 lb
